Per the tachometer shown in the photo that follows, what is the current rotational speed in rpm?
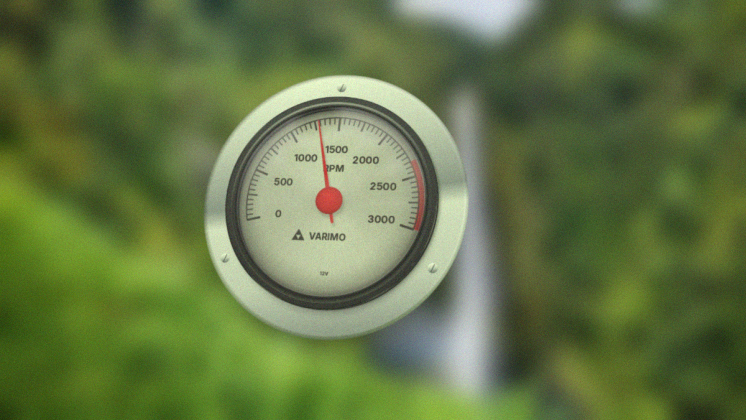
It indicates 1300 rpm
